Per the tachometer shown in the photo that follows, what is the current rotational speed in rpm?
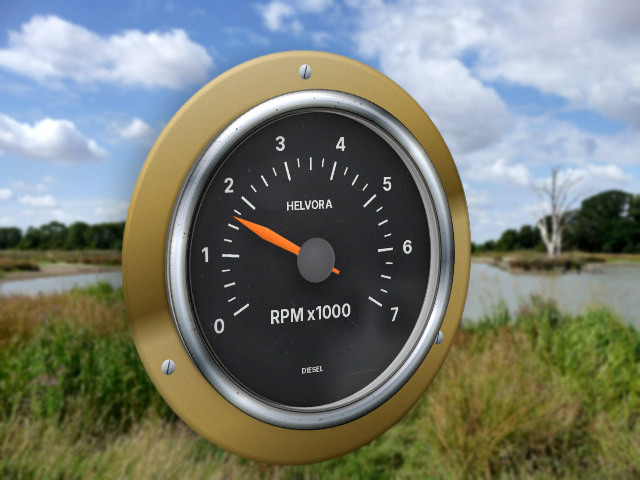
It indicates 1625 rpm
